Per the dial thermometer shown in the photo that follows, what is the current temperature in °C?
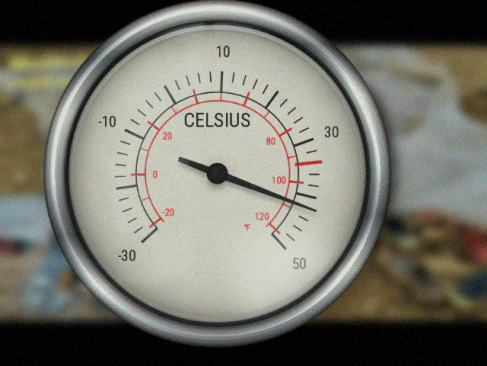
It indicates 42 °C
